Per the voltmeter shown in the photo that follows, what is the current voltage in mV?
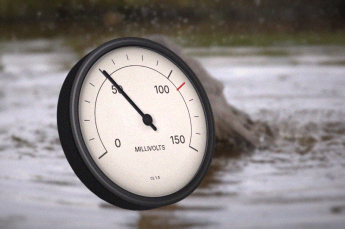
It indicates 50 mV
